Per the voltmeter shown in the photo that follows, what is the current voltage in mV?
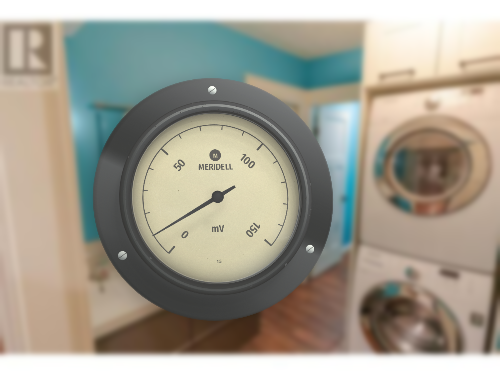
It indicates 10 mV
